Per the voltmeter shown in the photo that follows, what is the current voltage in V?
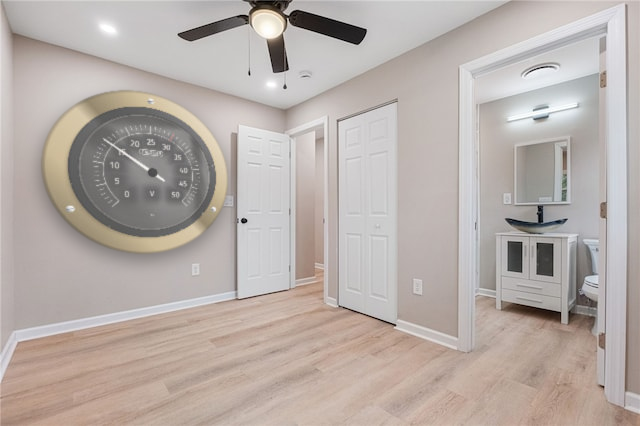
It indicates 15 V
